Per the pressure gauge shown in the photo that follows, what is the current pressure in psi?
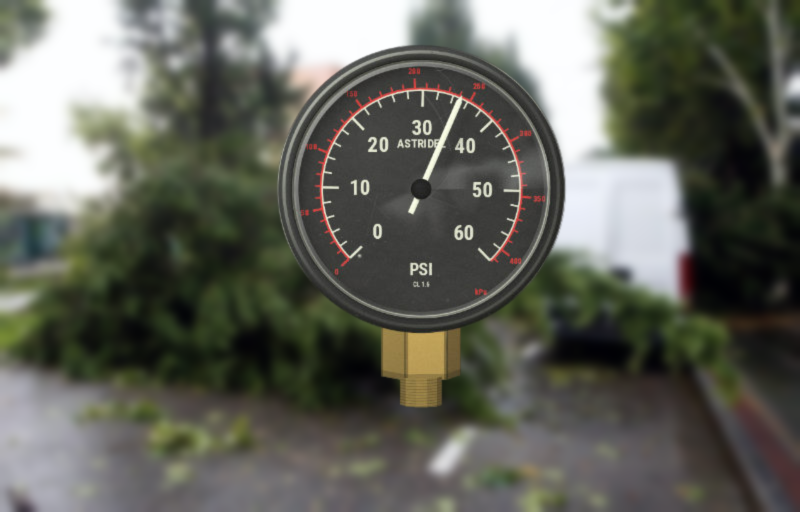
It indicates 35 psi
